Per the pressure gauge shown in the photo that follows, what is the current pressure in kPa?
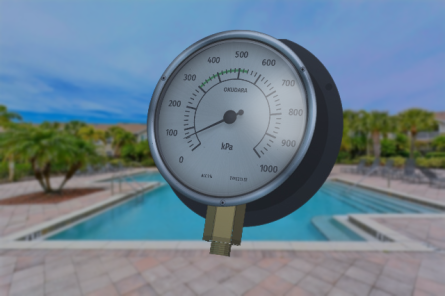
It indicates 60 kPa
